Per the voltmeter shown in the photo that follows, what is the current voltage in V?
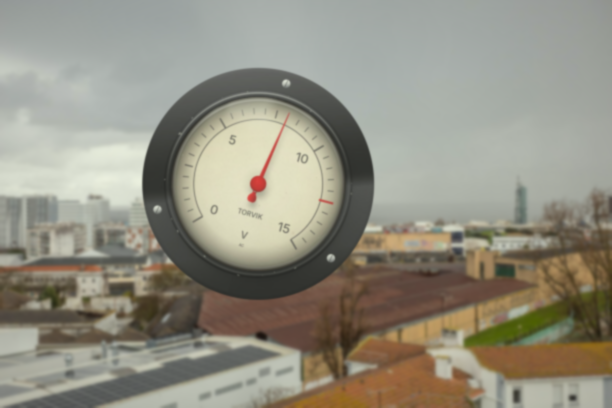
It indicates 8 V
